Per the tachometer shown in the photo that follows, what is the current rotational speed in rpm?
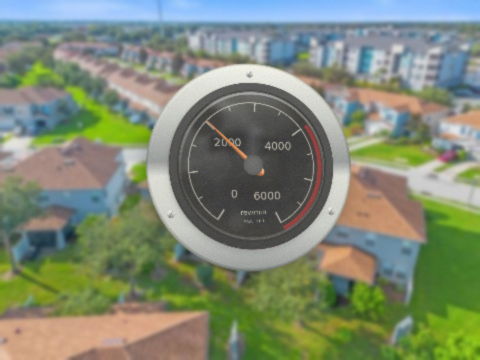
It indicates 2000 rpm
